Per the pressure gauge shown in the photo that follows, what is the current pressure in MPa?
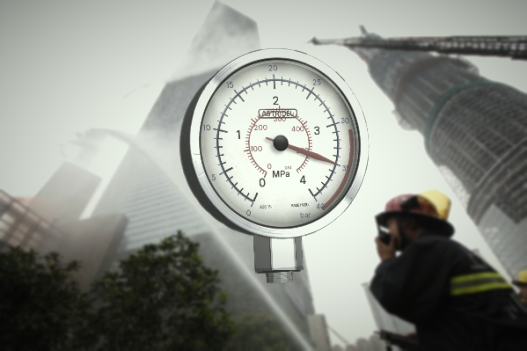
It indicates 3.5 MPa
